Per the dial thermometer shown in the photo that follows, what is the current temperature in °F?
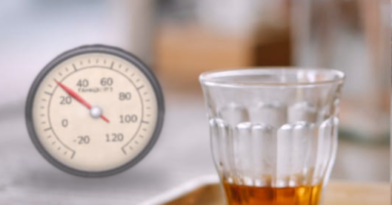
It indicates 28 °F
